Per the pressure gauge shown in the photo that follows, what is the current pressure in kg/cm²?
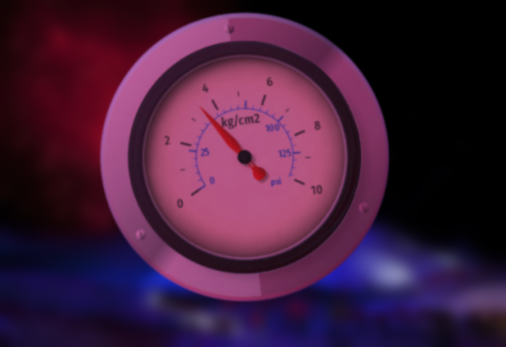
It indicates 3.5 kg/cm²
